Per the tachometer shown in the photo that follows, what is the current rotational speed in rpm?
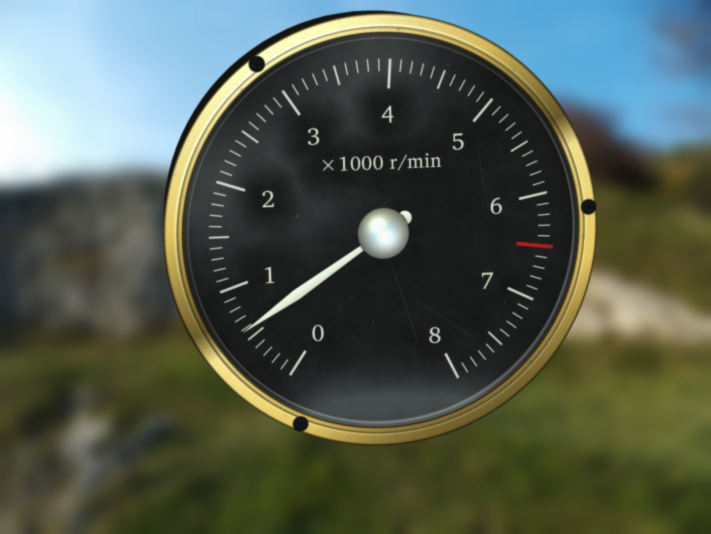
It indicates 600 rpm
